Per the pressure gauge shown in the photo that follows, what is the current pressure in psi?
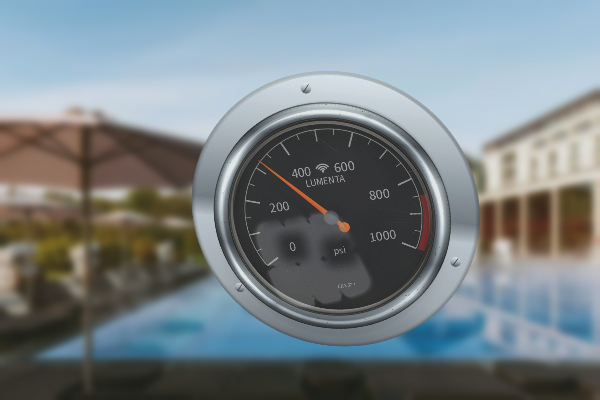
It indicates 325 psi
